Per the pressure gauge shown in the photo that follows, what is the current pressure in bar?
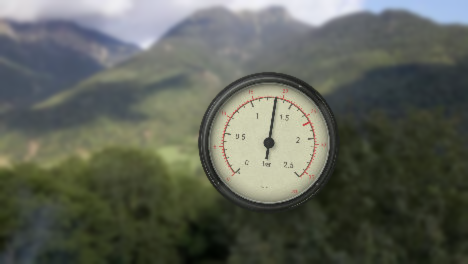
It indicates 1.3 bar
